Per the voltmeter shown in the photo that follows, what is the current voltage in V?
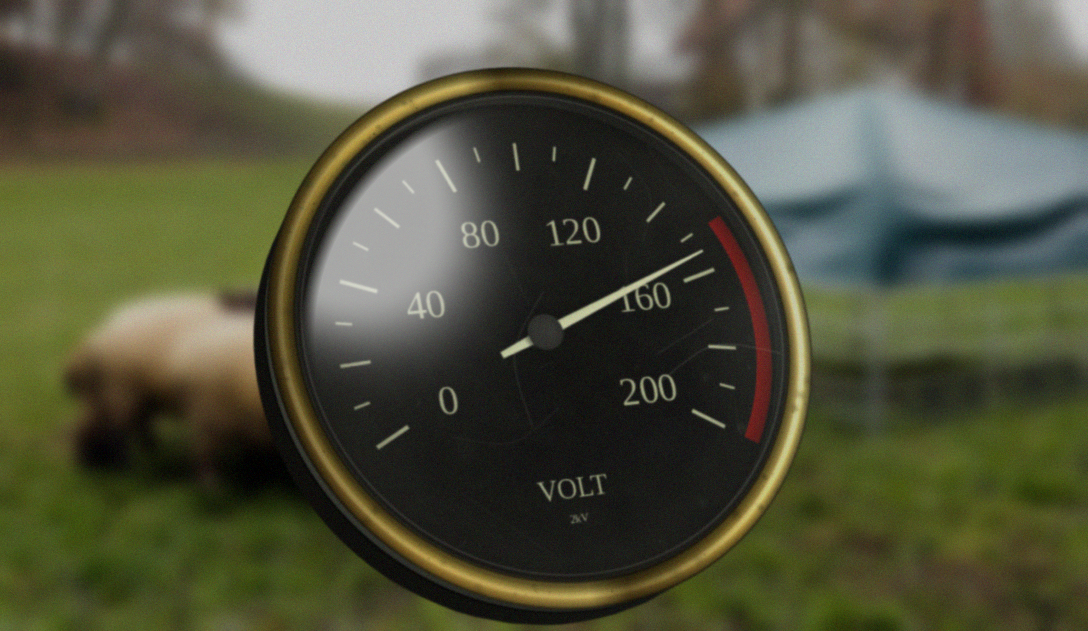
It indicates 155 V
